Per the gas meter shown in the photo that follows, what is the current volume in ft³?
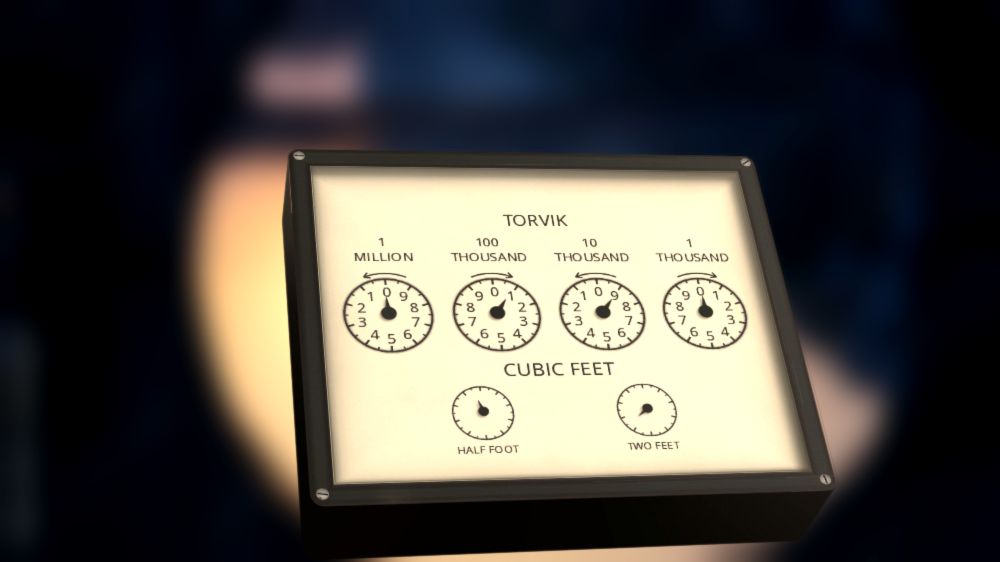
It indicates 9000 ft³
